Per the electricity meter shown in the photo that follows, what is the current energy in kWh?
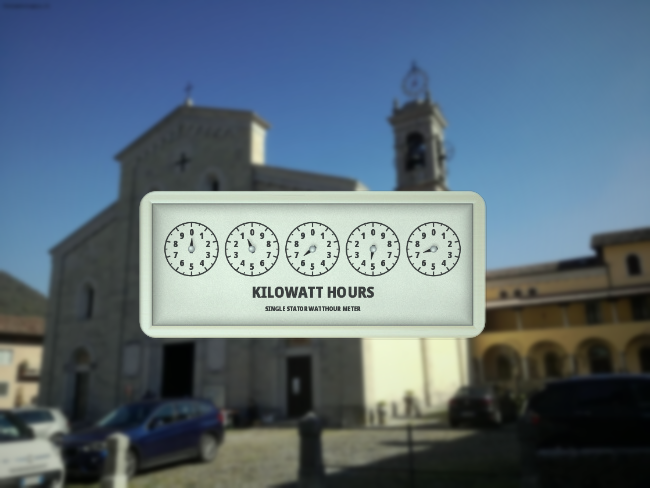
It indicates 647 kWh
